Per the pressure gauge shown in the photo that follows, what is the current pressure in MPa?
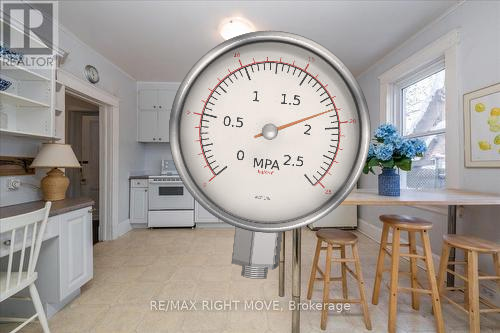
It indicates 1.85 MPa
